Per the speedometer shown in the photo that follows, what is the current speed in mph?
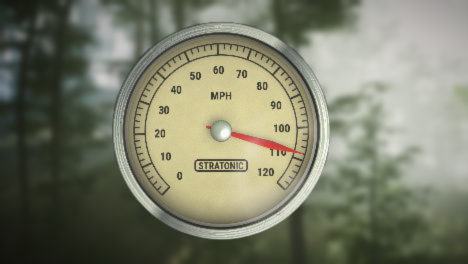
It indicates 108 mph
